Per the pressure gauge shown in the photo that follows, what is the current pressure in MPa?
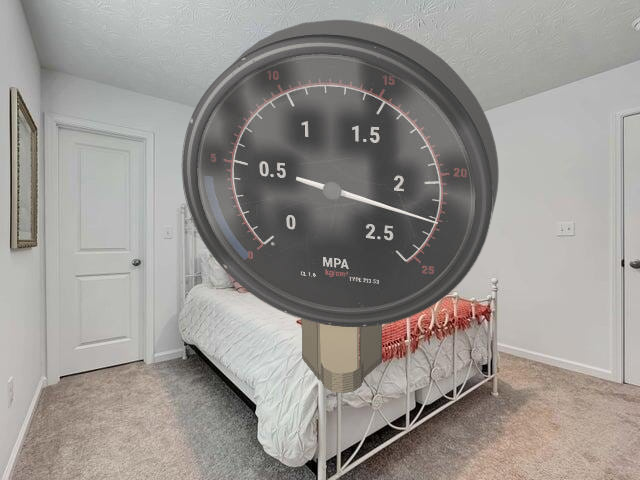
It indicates 2.2 MPa
